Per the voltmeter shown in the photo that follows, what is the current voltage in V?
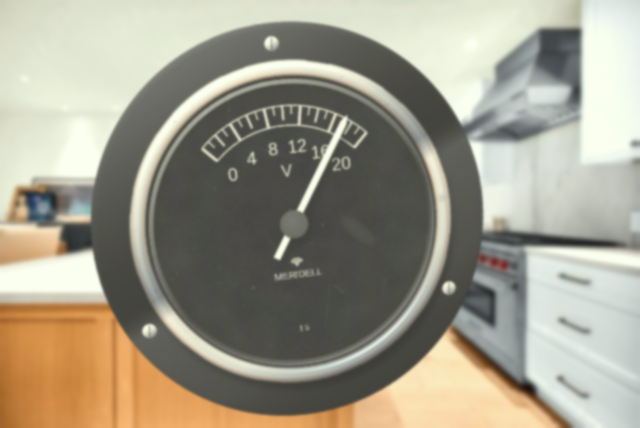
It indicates 17 V
